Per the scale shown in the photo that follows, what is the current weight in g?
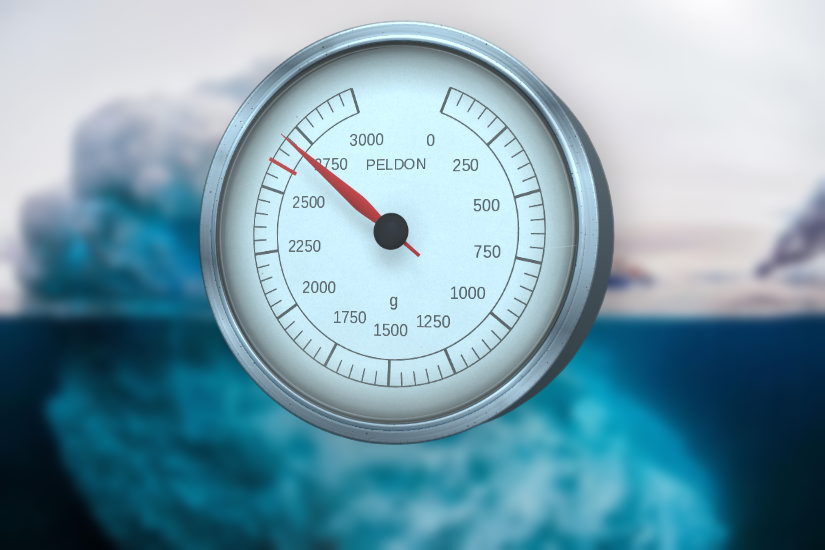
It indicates 2700 g
